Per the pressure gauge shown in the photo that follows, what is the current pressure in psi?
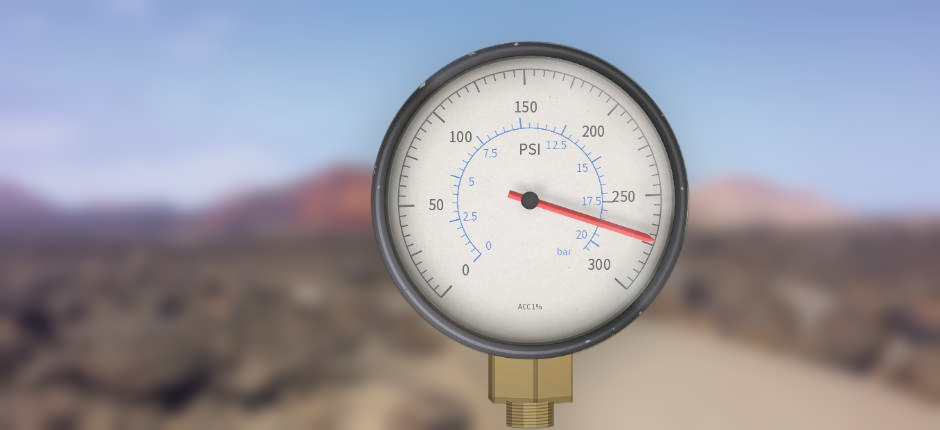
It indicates 272.5 psi
